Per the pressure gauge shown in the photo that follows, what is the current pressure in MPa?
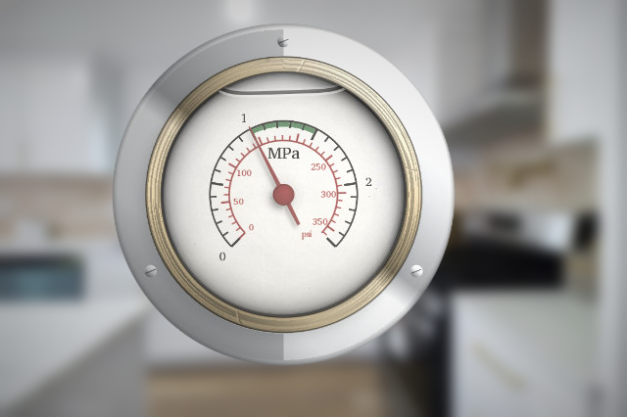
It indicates 1 MPa
